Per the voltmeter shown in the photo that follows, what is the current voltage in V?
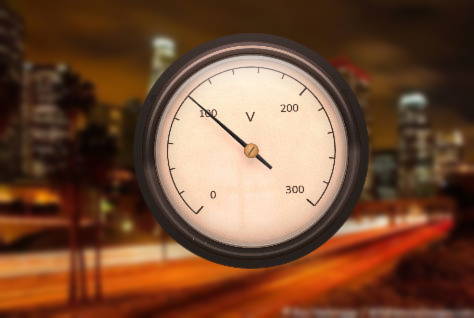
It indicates 100 V
